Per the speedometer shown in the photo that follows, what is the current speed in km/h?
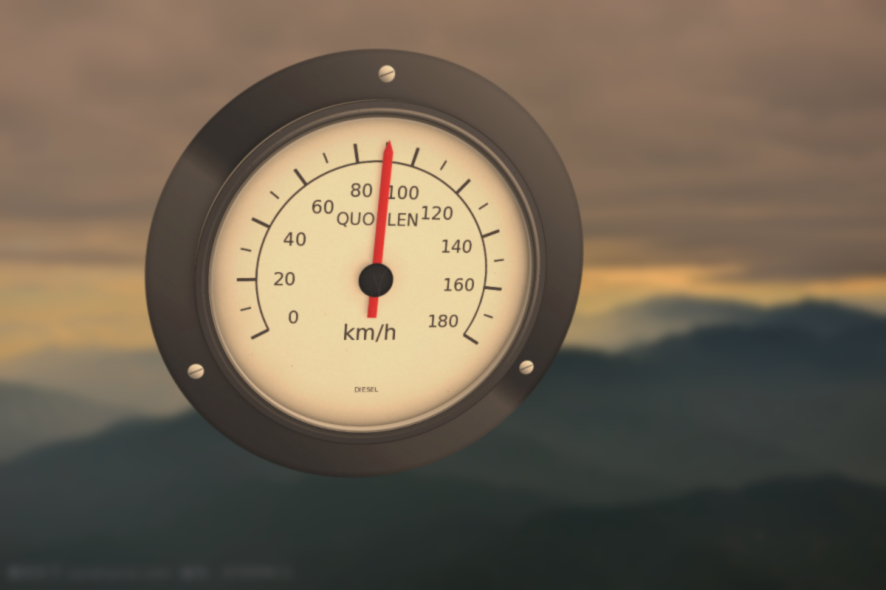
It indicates 90 km/h
